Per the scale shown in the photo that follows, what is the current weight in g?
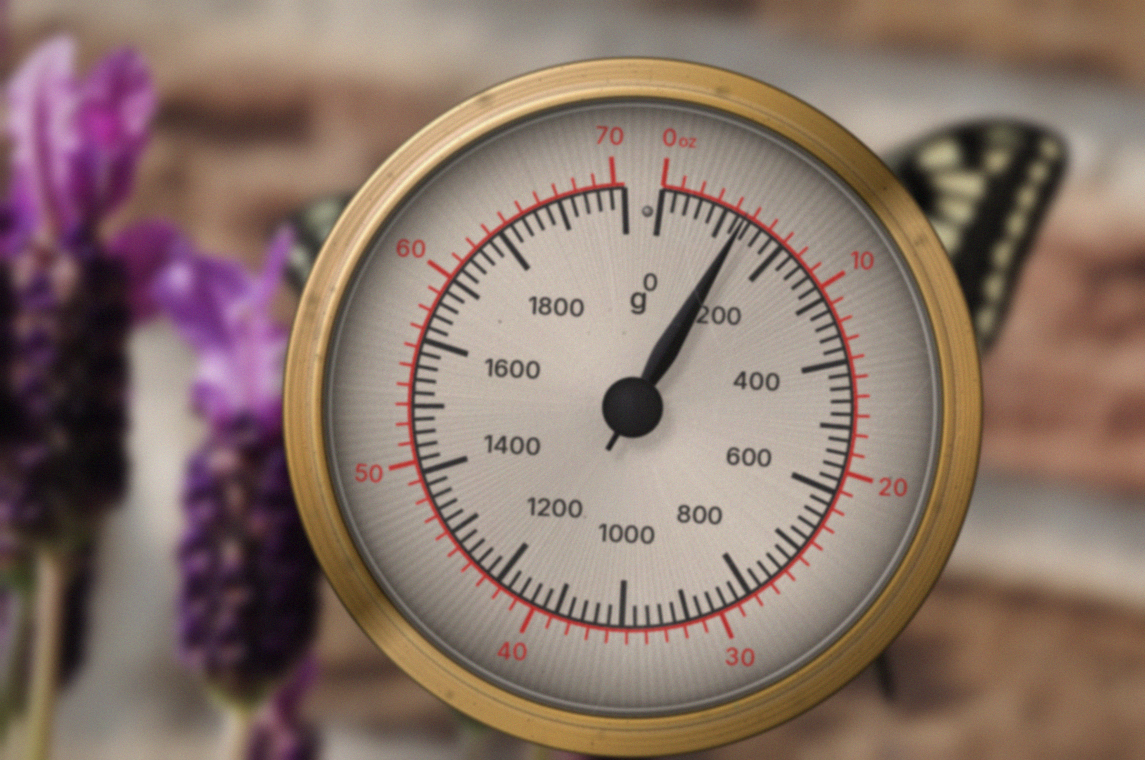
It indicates 130 g
